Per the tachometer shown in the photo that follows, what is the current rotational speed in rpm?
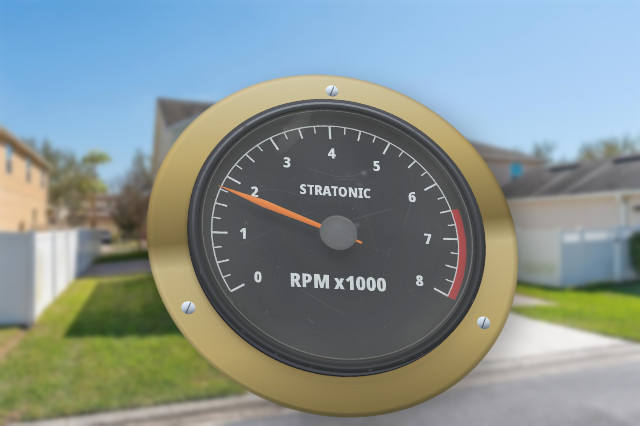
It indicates 1750 rpm
